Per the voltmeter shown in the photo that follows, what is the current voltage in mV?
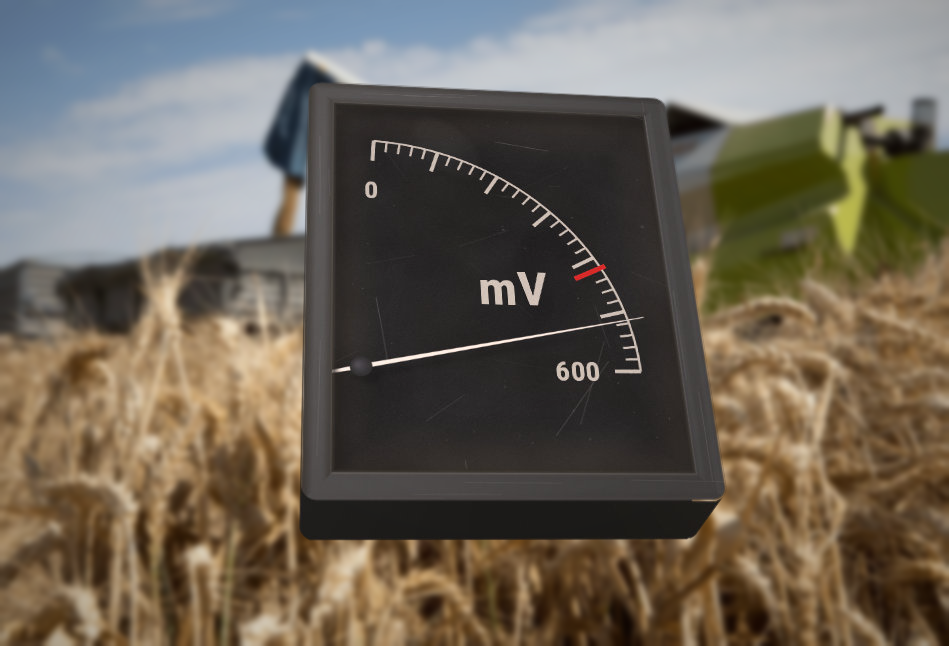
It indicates 520 mV
